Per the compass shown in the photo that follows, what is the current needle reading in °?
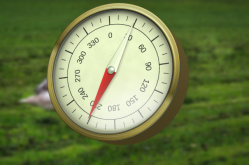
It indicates 210 °
